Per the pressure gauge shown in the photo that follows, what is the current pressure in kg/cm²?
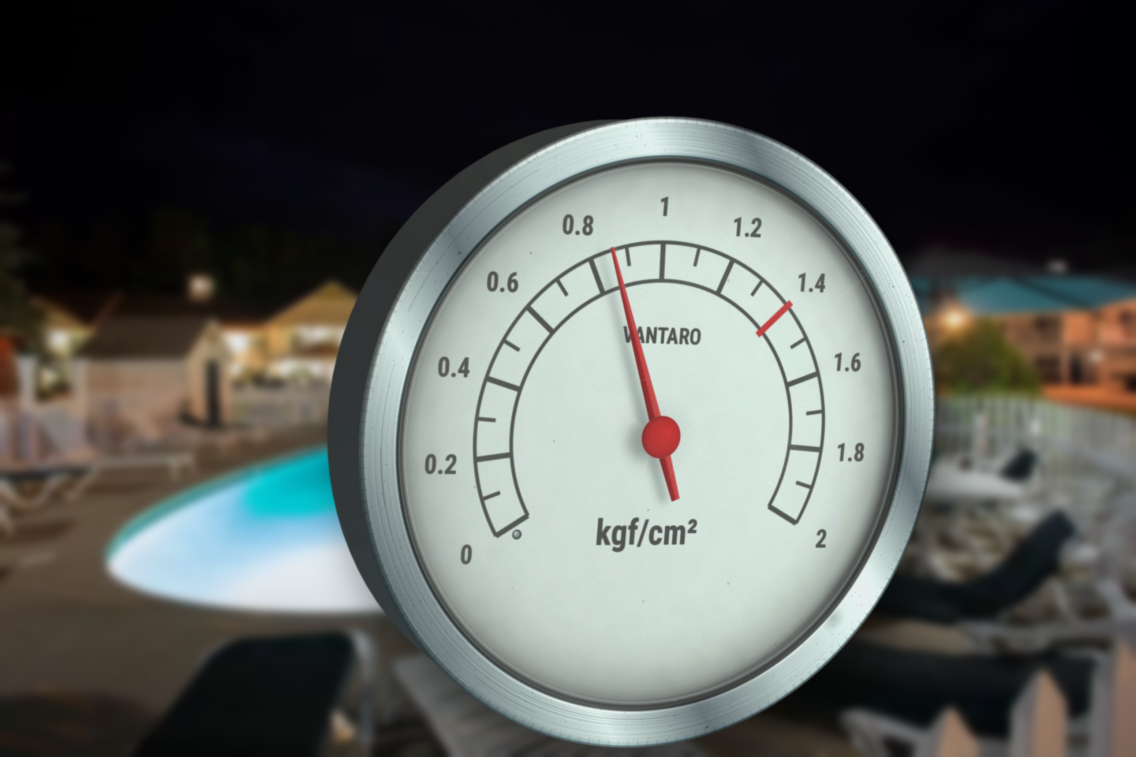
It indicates 0.85 kg/cm²
